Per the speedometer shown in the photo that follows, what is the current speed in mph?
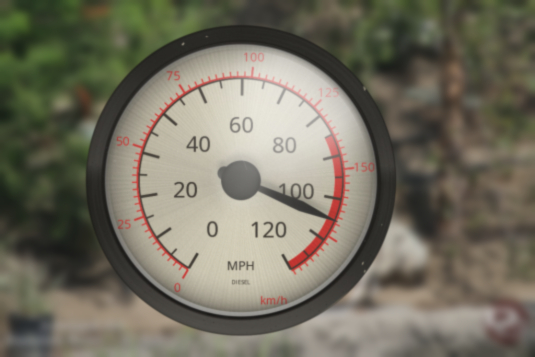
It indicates 105 mph
